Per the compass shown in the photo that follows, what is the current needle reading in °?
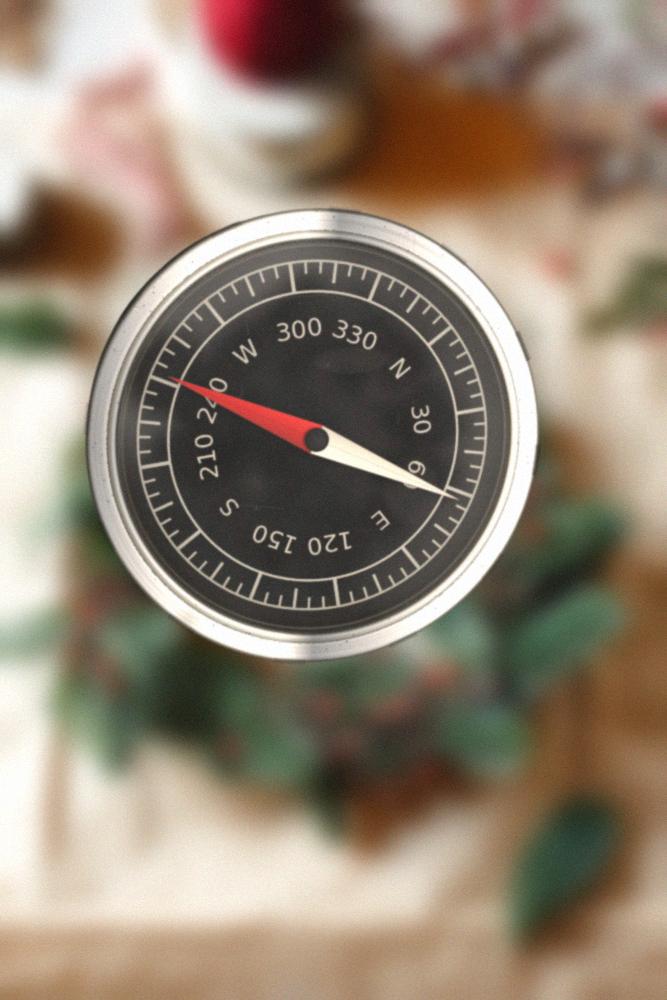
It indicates 242.5 °
